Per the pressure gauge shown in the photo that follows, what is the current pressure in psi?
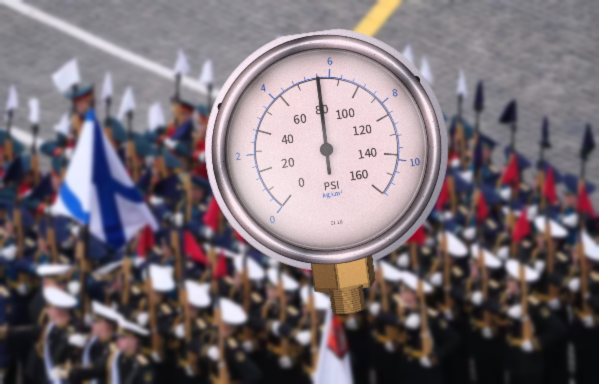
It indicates 80 psi
